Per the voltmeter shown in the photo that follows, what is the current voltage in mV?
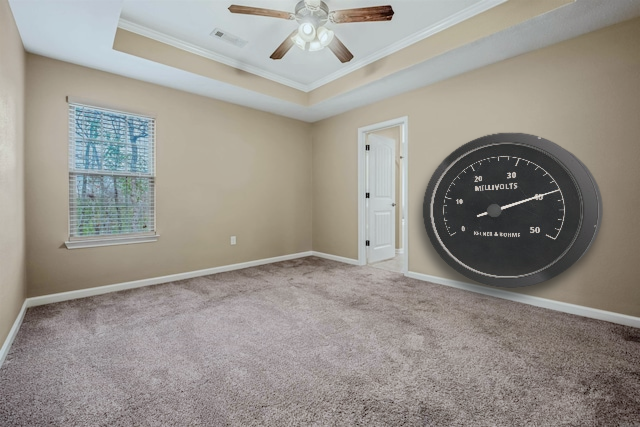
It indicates 40 mV
